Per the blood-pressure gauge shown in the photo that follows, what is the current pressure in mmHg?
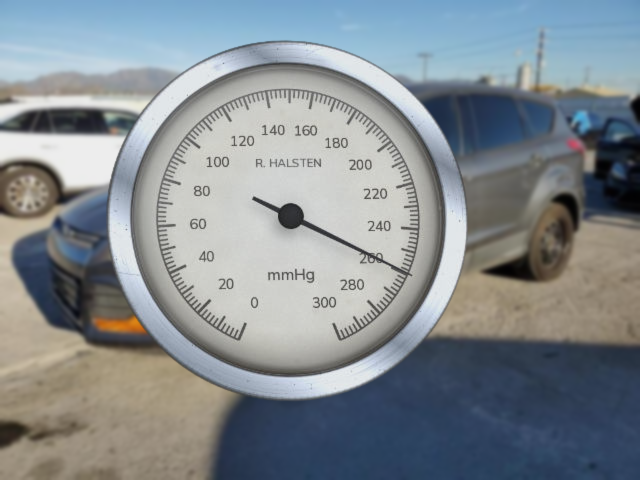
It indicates 260 mmHg
